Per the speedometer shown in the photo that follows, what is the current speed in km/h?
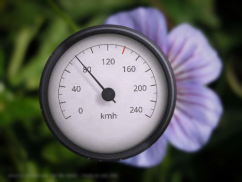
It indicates 80 km/h
